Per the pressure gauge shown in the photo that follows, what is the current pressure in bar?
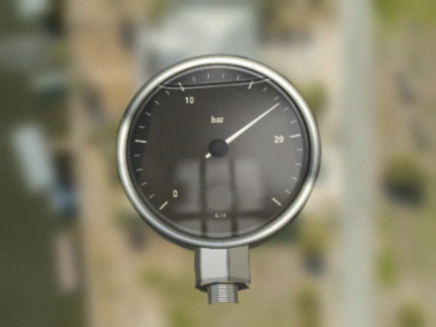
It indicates 17.5 bar
